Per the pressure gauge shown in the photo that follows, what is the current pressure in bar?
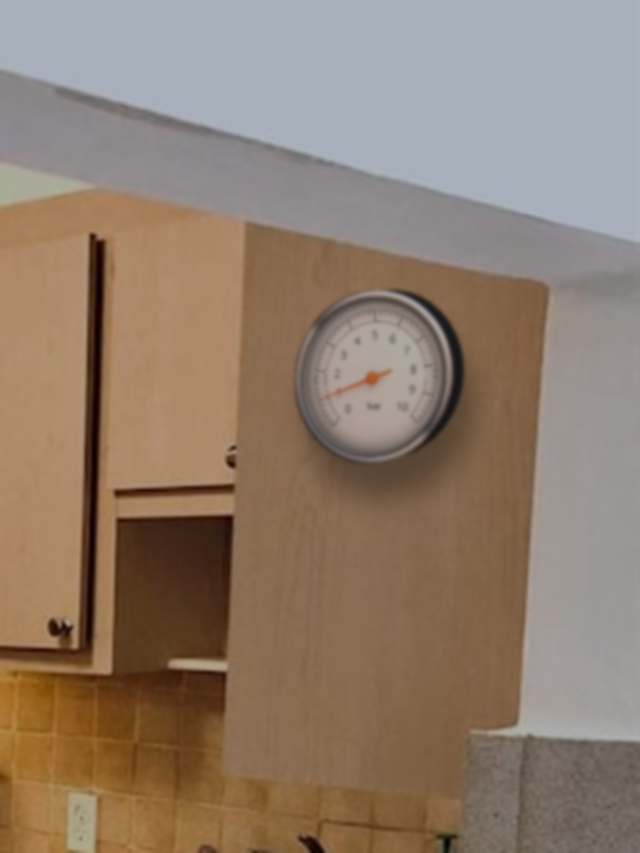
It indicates 1 bar
